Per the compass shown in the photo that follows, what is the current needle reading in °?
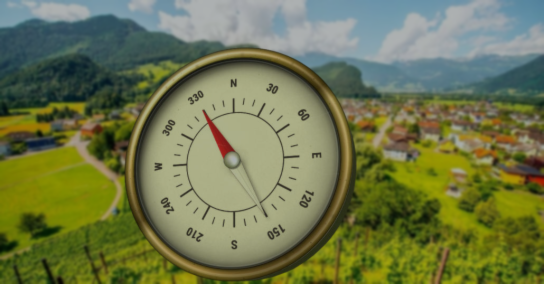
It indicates 330 °
